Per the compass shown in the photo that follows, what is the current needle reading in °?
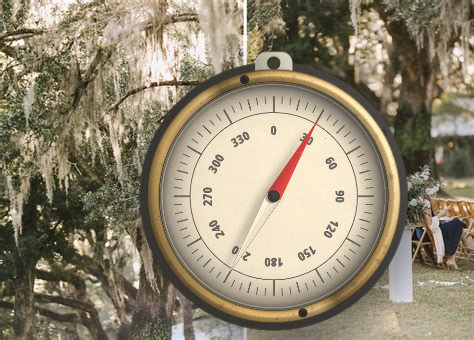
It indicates 30 °
